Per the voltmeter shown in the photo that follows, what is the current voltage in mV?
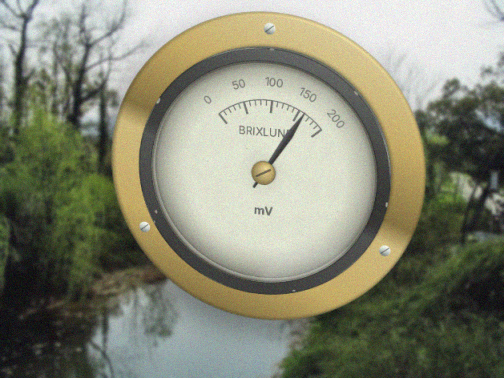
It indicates 160 mV
